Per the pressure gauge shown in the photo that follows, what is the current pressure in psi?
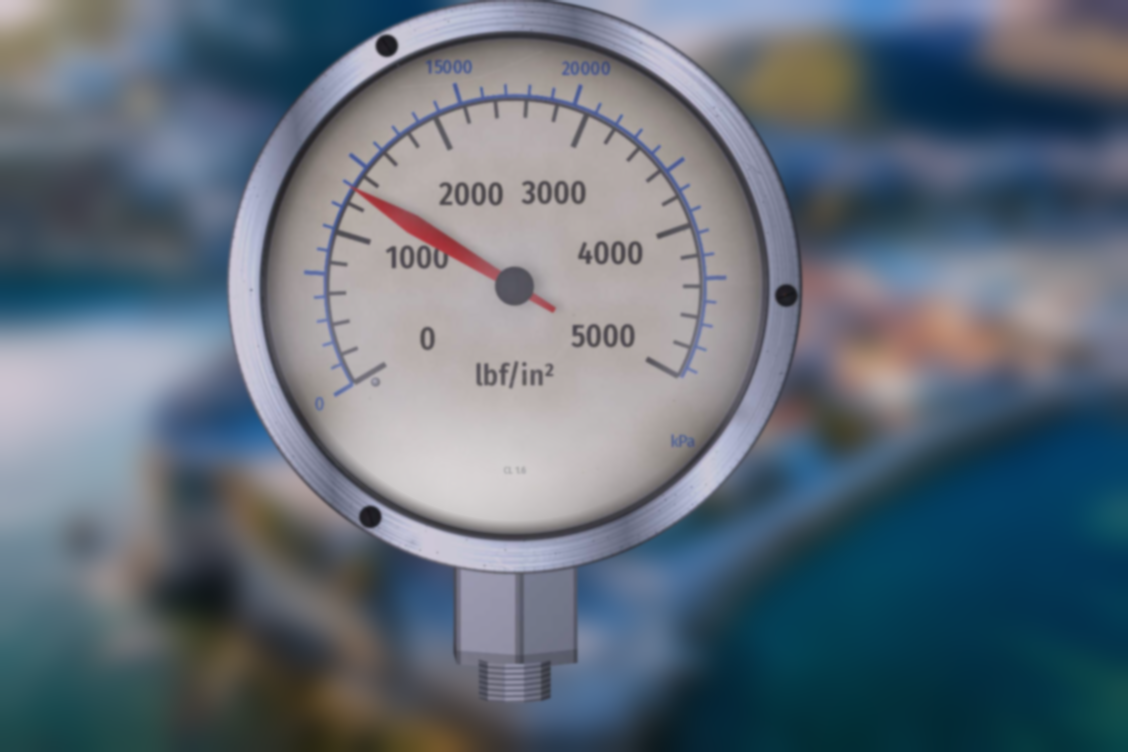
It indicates 1300 psi
